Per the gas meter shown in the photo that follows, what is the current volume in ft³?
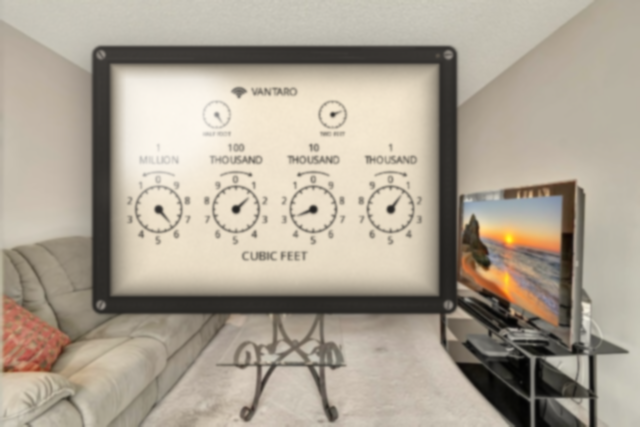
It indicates 613100 ft³
